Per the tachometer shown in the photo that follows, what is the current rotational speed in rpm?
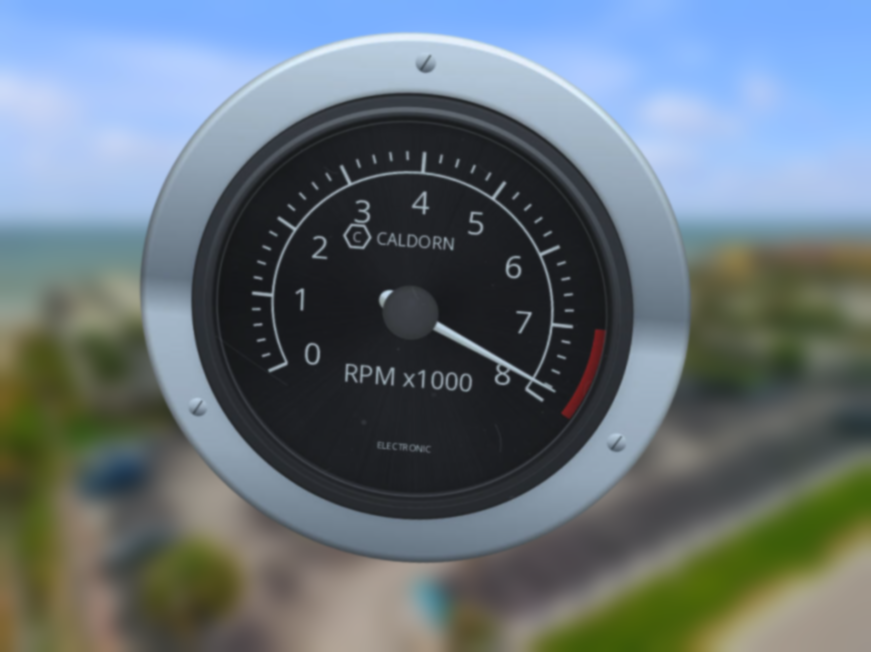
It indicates 7800 rpm
